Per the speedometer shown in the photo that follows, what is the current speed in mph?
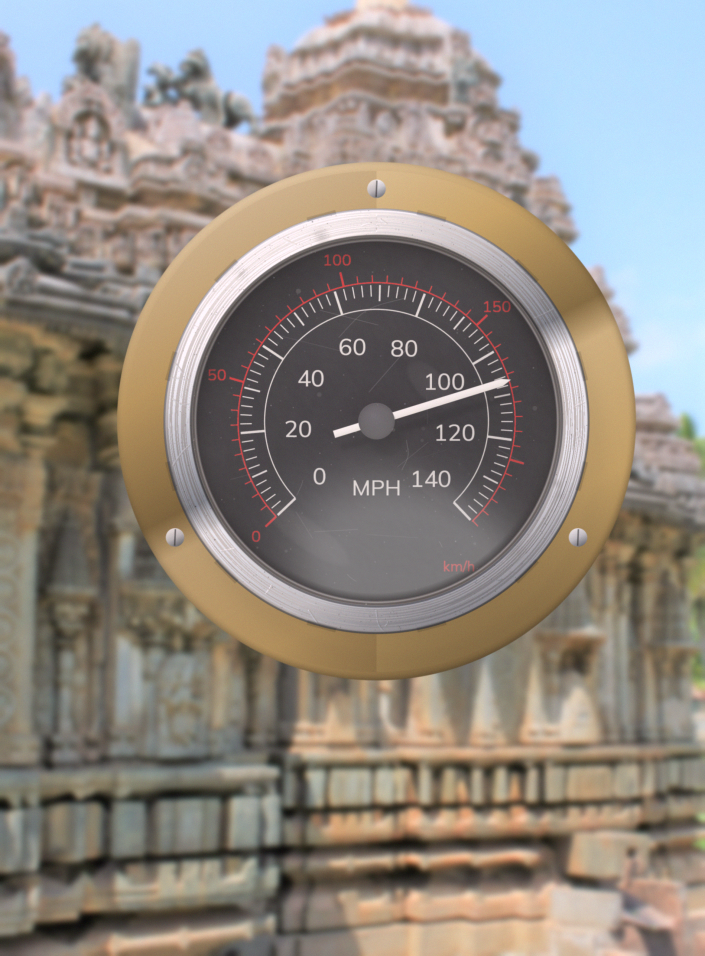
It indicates 107 mph
